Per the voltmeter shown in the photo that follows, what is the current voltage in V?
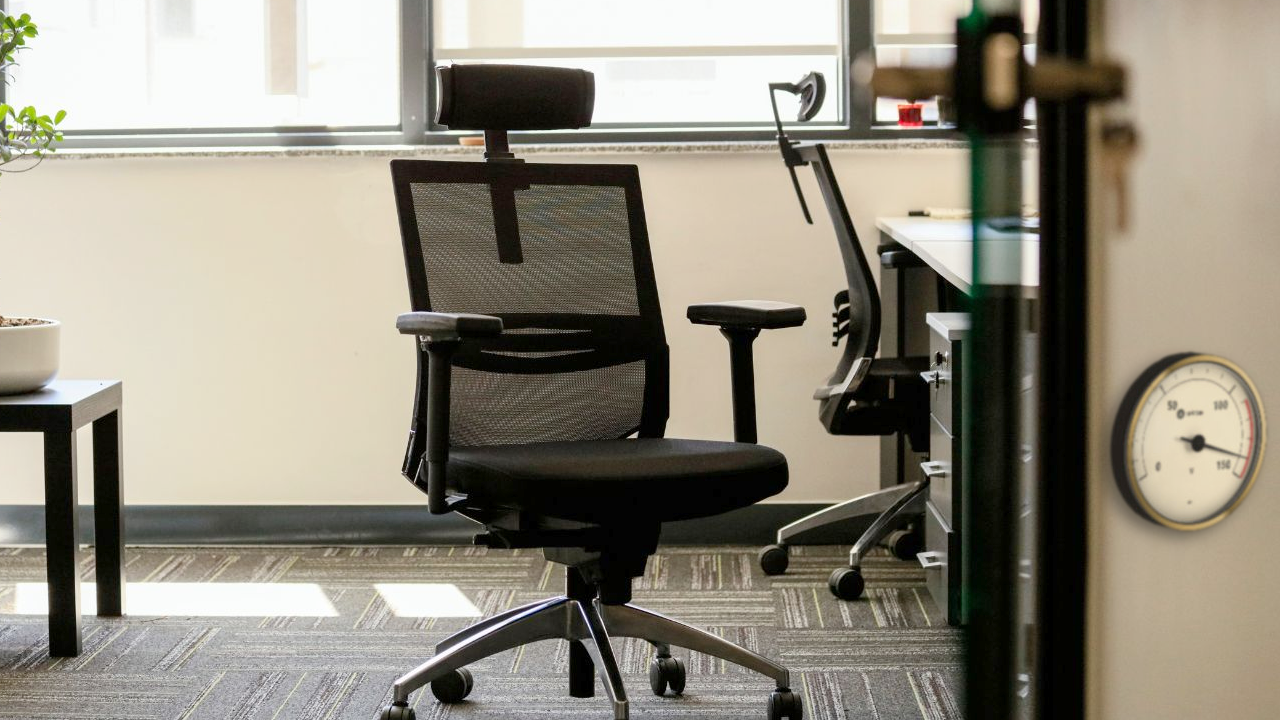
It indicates 140 V
